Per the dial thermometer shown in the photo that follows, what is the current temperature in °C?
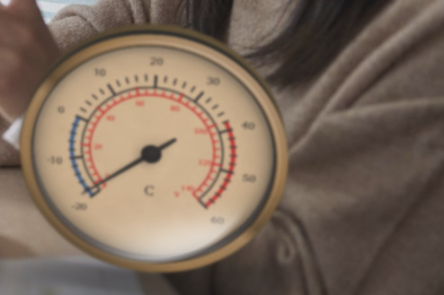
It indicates -18 °C
